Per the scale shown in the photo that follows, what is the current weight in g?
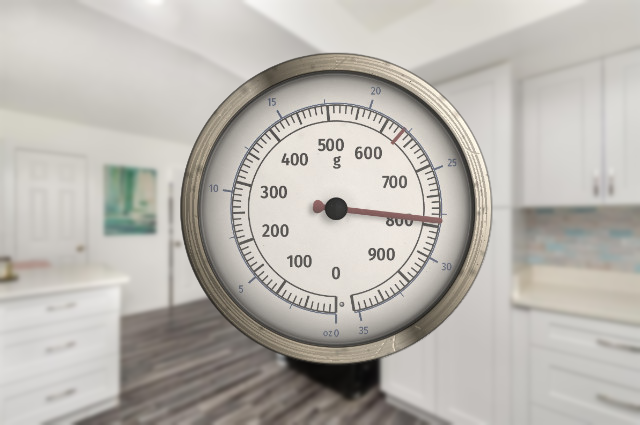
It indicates 790 g
